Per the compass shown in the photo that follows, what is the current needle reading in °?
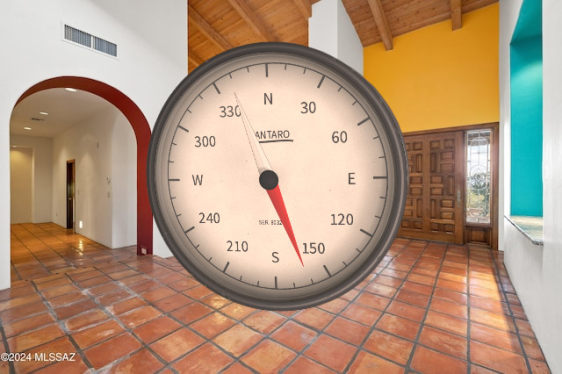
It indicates 160 °
